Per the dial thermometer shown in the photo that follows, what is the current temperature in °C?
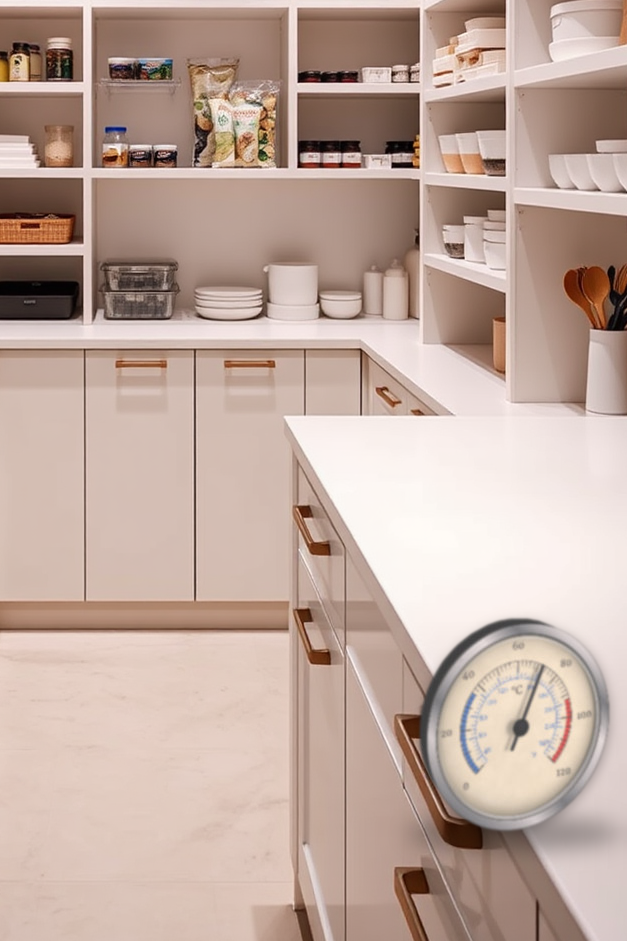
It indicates 70 °C
